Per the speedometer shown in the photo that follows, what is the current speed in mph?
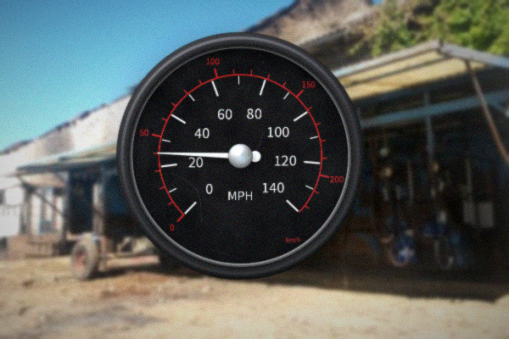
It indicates 25 mph
